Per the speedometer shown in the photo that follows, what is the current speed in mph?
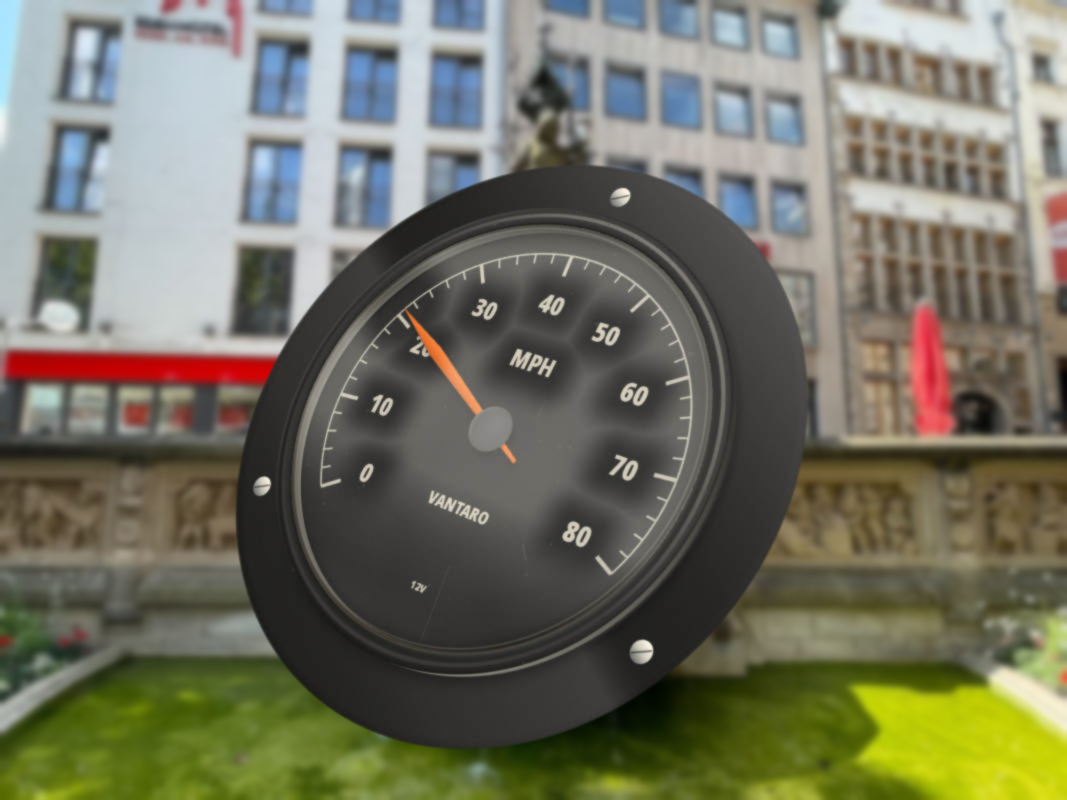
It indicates 21 mph
